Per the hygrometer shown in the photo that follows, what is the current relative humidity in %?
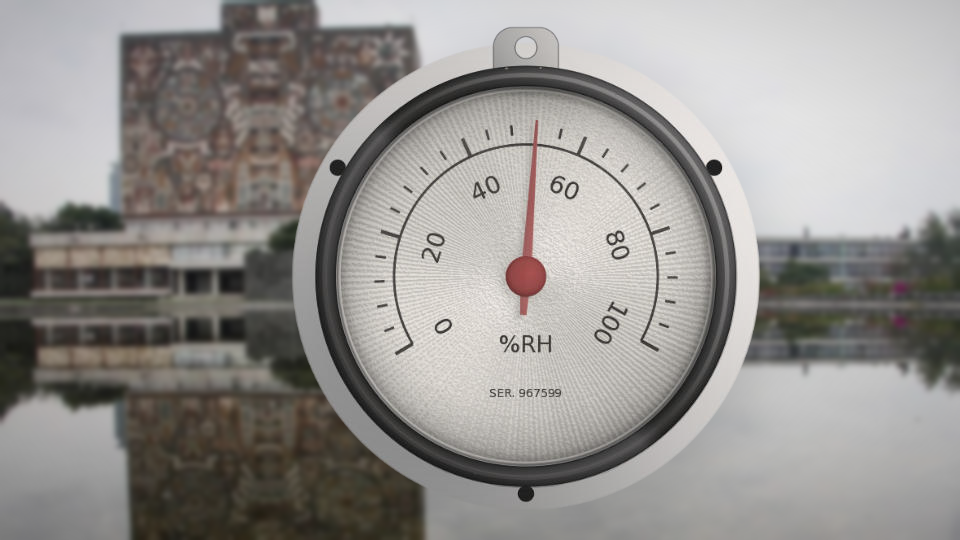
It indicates 52 %
